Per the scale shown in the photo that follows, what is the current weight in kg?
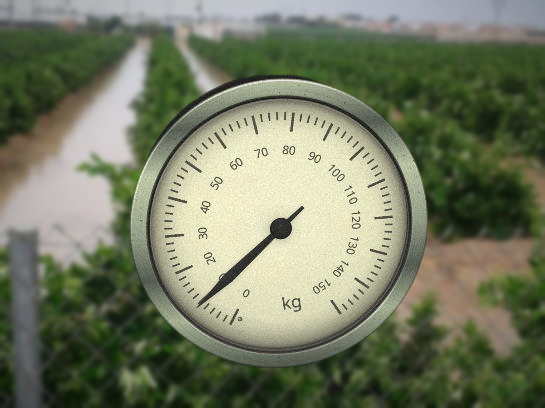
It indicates 10 kg
